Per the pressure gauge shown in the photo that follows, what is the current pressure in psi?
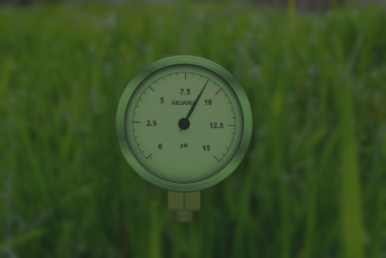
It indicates 9 psi
